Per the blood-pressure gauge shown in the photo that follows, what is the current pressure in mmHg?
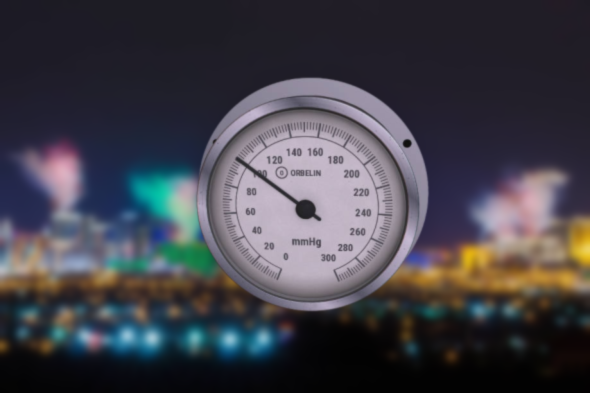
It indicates 100 mmHg
